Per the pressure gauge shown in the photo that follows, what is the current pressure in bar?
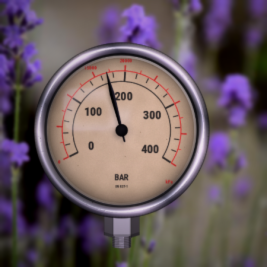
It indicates 170 bar
